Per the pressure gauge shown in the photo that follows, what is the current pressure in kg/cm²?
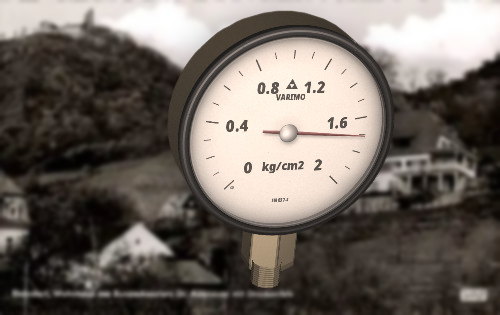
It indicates 1.7 kg/cm²
